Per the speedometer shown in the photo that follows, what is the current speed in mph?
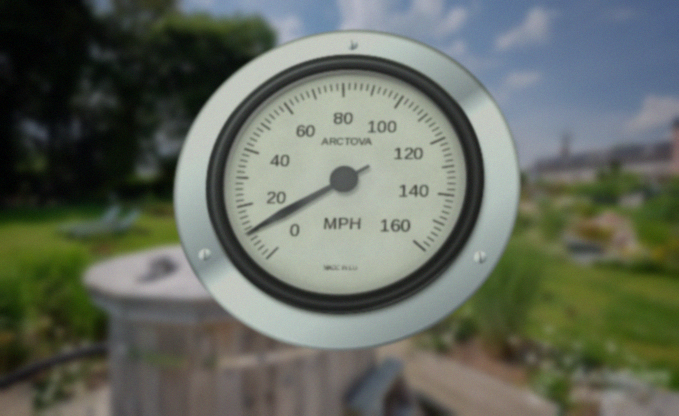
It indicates 10 mph
